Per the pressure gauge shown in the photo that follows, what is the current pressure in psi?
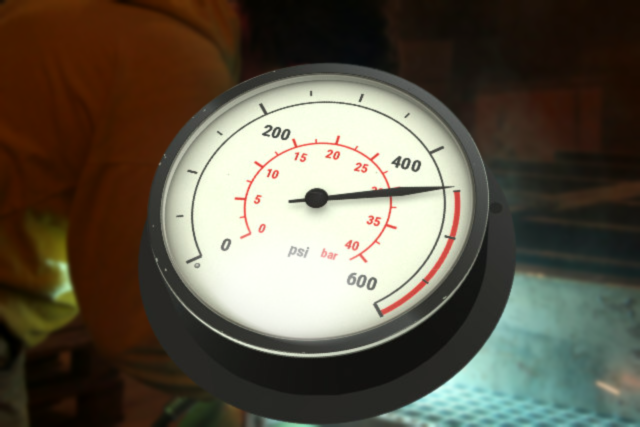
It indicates 450 psi
